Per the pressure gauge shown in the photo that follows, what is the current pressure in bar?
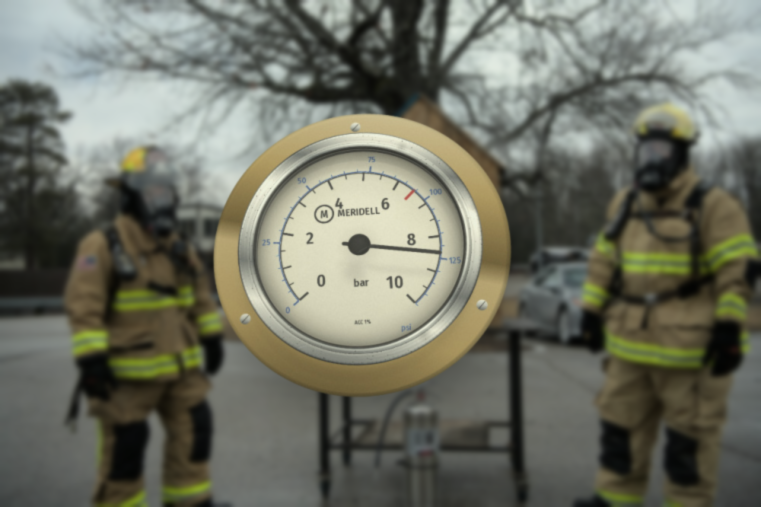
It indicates 8.5 bar
